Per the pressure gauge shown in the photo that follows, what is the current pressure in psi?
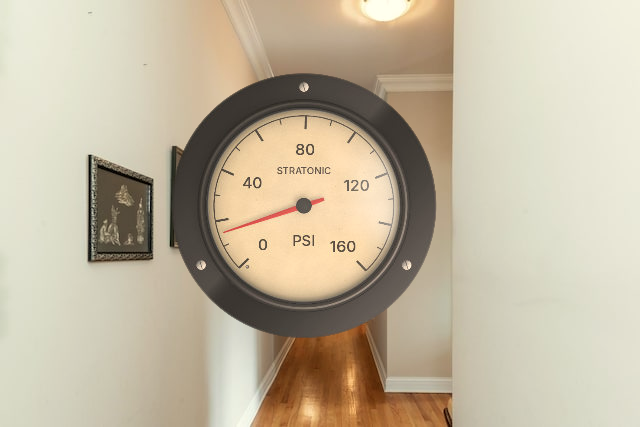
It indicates 15 psi
